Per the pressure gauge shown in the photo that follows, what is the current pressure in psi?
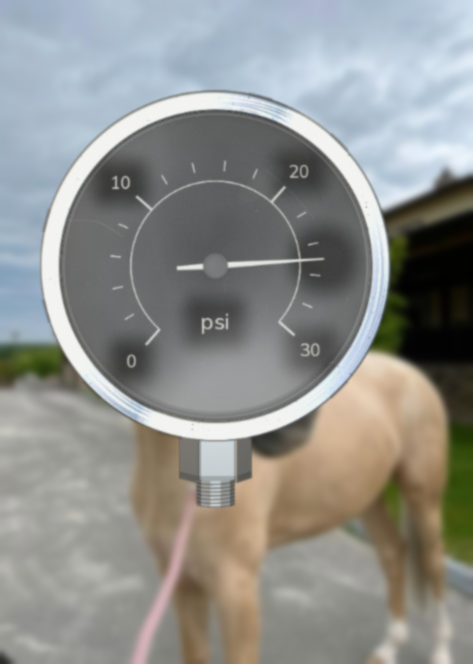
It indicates 25 psi
